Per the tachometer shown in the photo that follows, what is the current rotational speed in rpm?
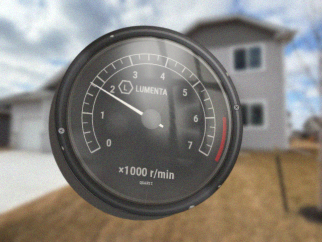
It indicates 1750 rpm
